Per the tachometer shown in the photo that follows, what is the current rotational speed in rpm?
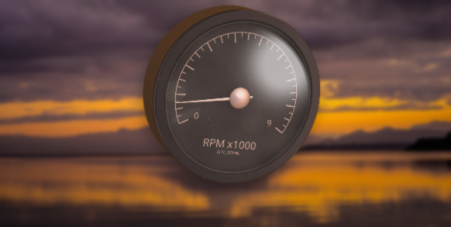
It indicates 750 rpm
